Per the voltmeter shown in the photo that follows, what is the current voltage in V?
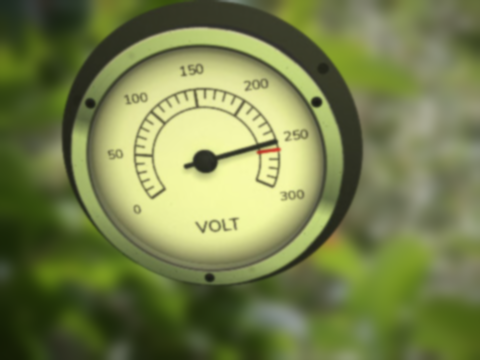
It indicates 250 V
